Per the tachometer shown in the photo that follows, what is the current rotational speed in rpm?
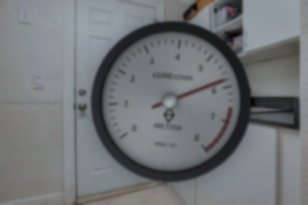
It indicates 5800 rpm
